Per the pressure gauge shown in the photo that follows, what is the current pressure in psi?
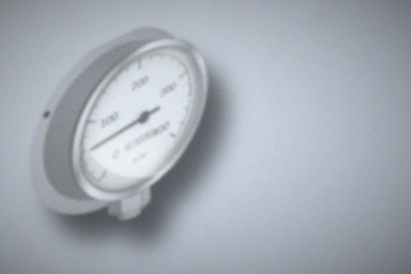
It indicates 60 psi
